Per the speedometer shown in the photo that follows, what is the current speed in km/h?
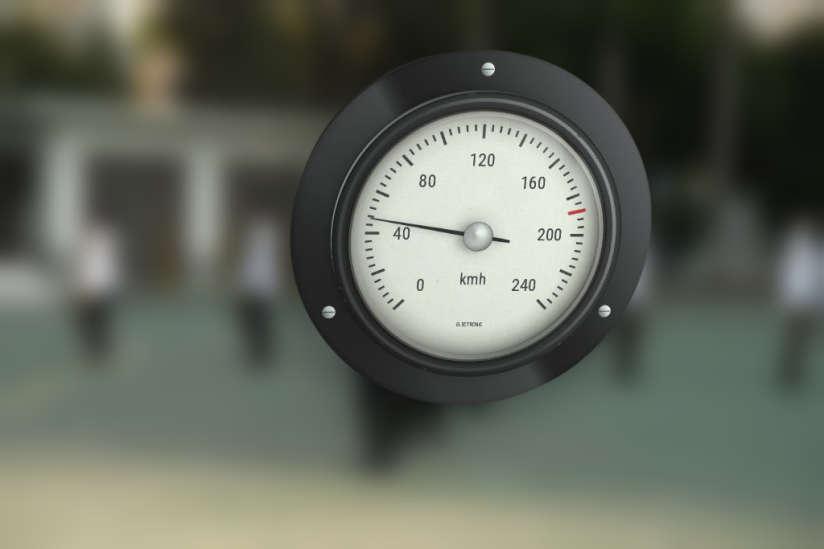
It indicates 48 km/h
